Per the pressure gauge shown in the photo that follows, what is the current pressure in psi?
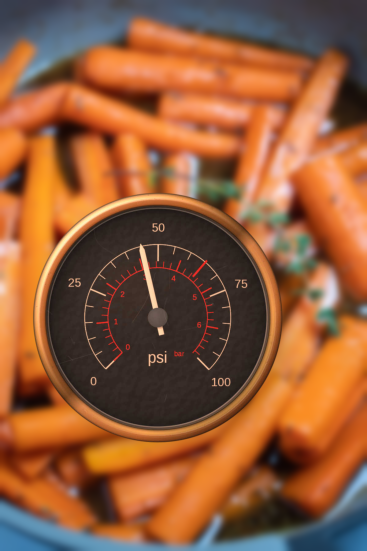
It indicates 45 psi
